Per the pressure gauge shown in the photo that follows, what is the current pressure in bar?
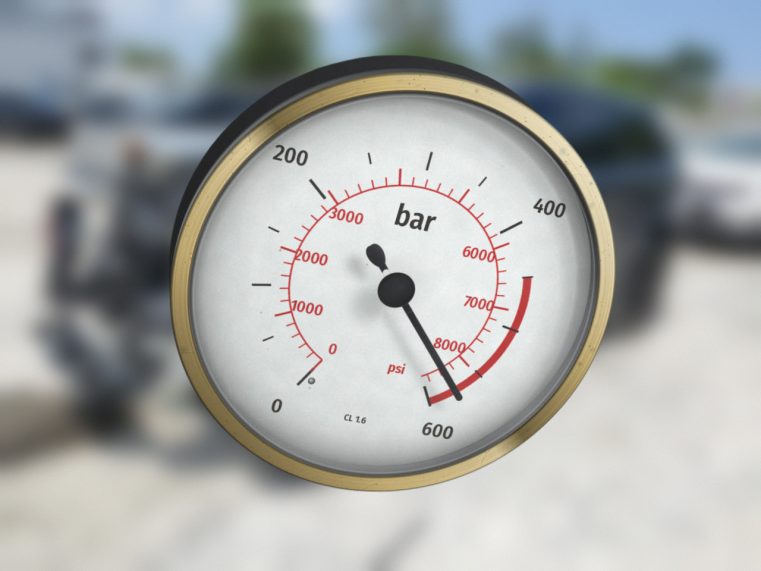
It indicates 575 bar
